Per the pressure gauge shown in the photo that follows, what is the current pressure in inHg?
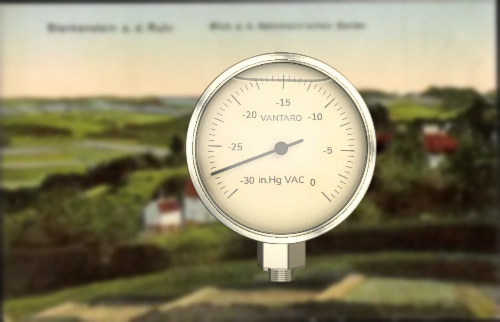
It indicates -27.5 inHg
